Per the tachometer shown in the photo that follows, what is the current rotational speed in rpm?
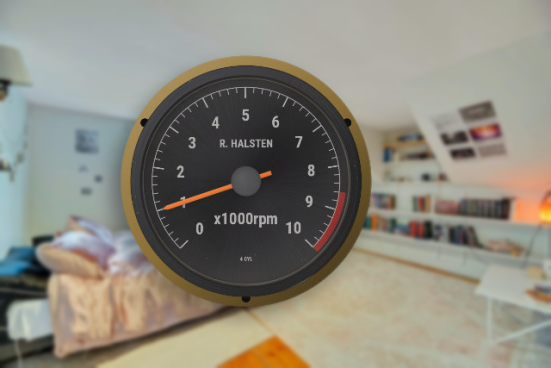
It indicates 1000 rpm
